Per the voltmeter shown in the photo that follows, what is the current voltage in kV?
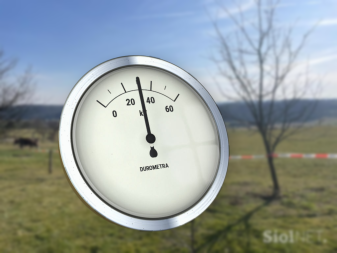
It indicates 30 kV
